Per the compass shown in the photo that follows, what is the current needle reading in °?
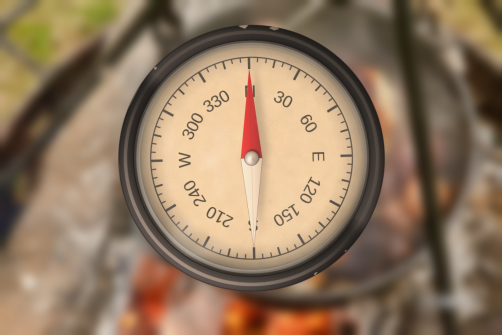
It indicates 0 °
